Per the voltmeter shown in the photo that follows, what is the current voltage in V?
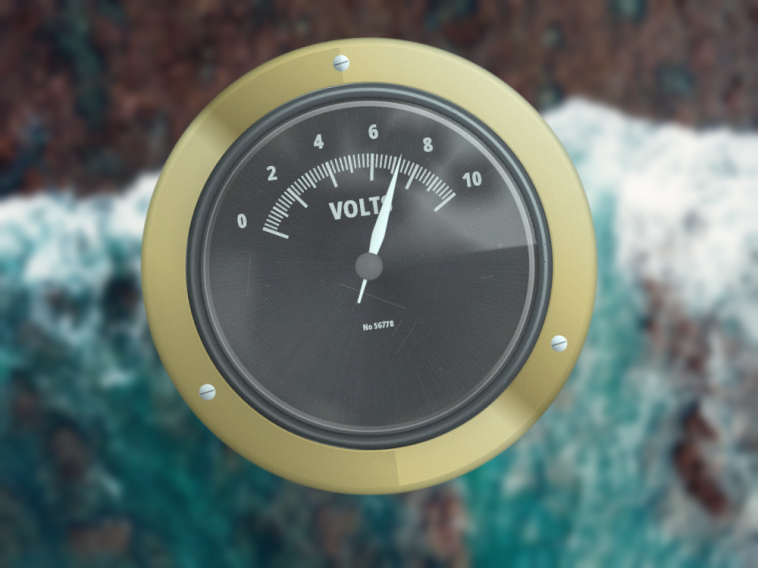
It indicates 7.2 V
